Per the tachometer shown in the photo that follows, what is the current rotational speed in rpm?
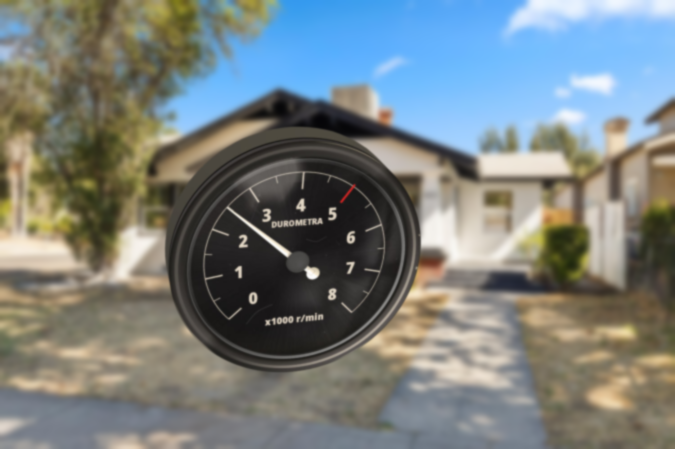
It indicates 2500 rpm
